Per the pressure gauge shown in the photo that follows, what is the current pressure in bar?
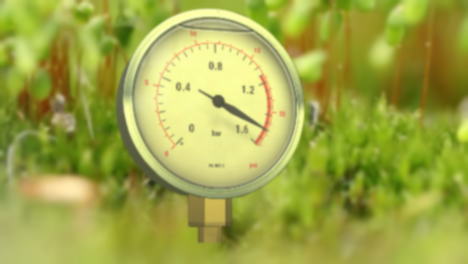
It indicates 1.5 bar
